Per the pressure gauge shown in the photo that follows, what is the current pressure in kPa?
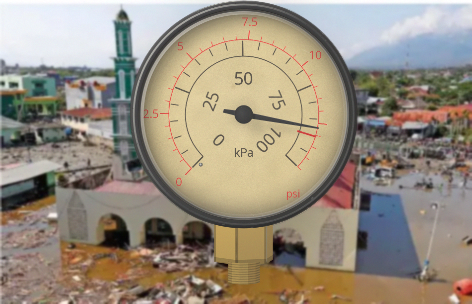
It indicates 87.5 kPa
